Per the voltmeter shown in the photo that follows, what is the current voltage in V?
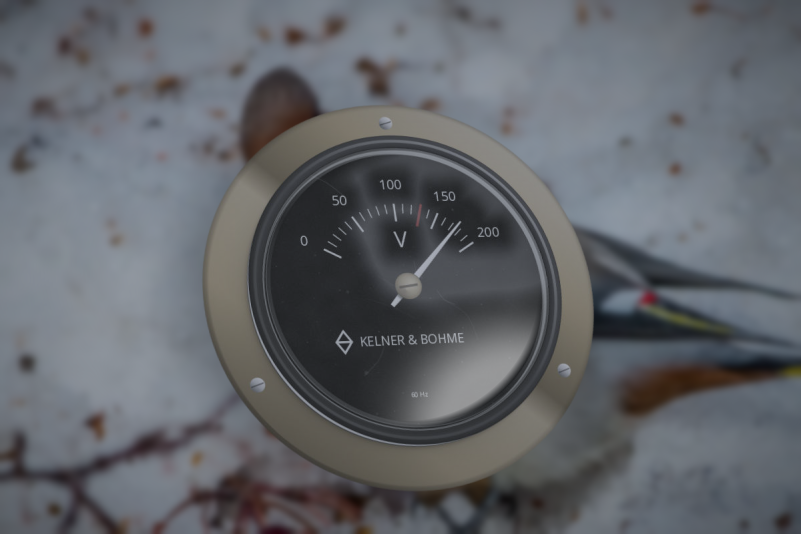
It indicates 175 V
